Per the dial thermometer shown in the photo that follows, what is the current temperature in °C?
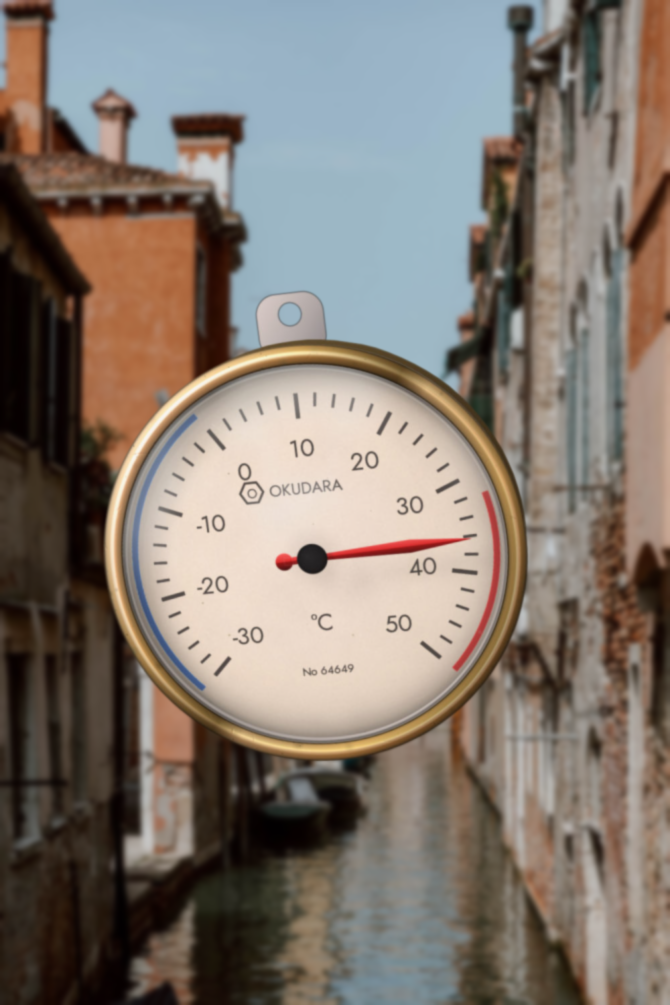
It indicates 36 °C
